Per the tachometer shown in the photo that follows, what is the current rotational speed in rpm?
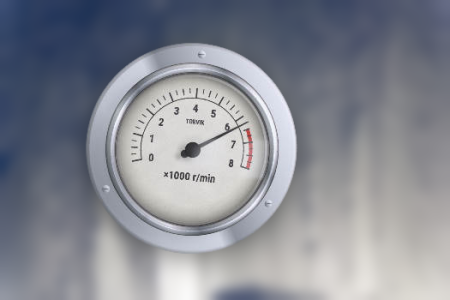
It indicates 6250 rpm
